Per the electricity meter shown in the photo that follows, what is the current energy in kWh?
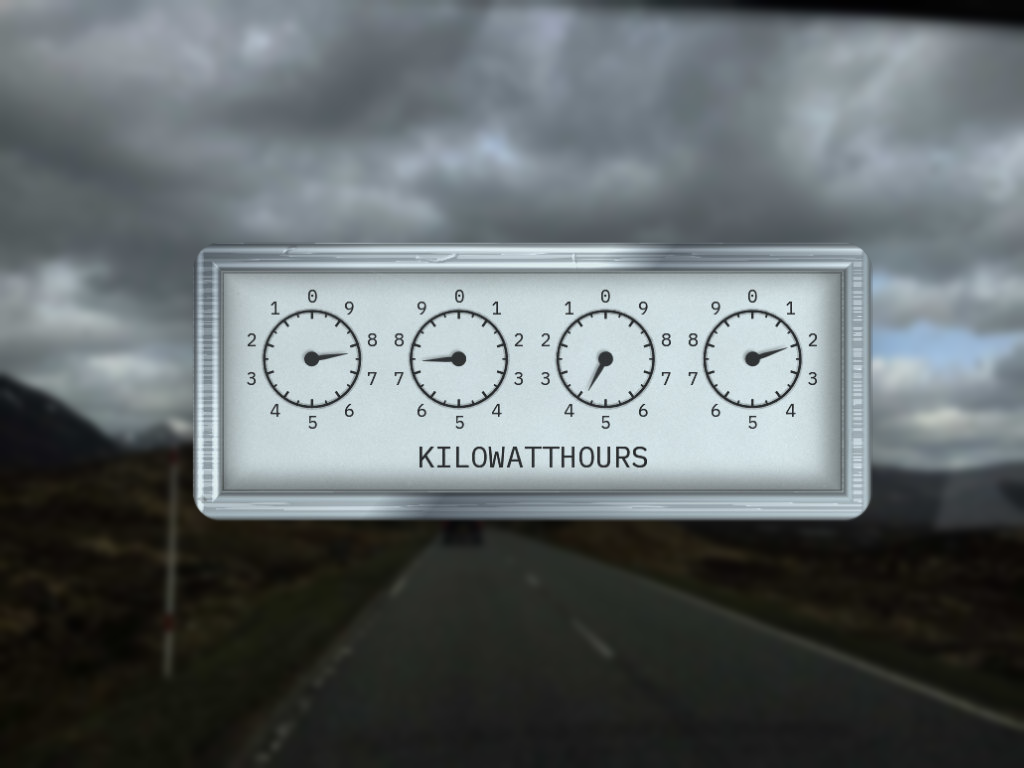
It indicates 7742 kWh
